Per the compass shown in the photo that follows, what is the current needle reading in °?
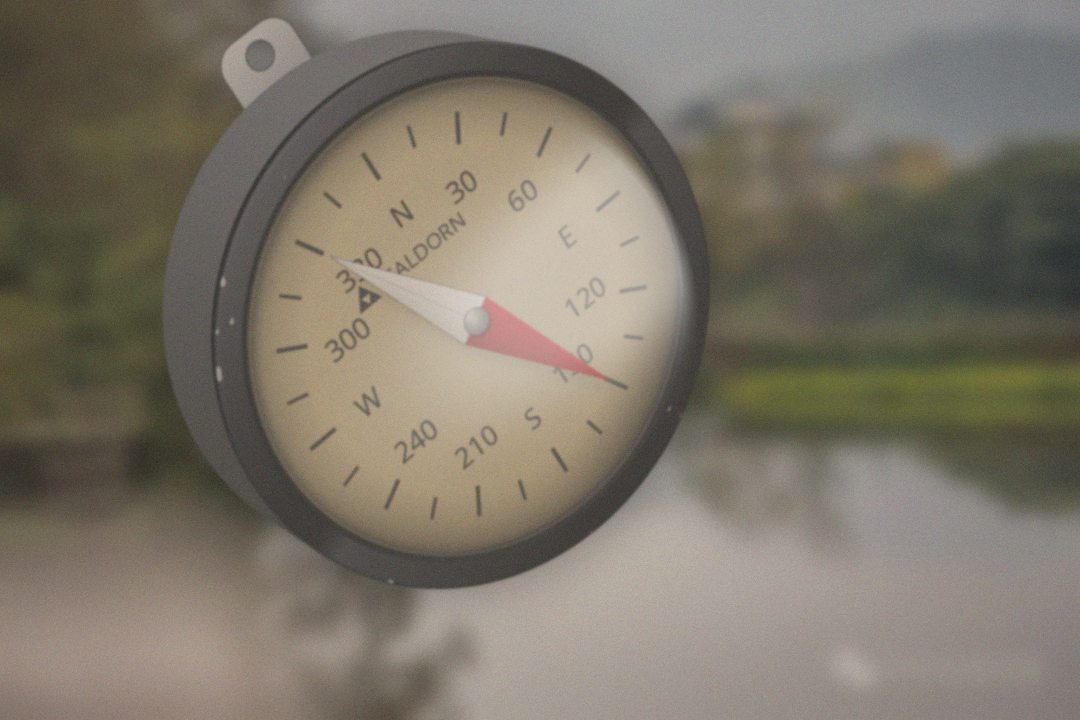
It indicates 150 °
